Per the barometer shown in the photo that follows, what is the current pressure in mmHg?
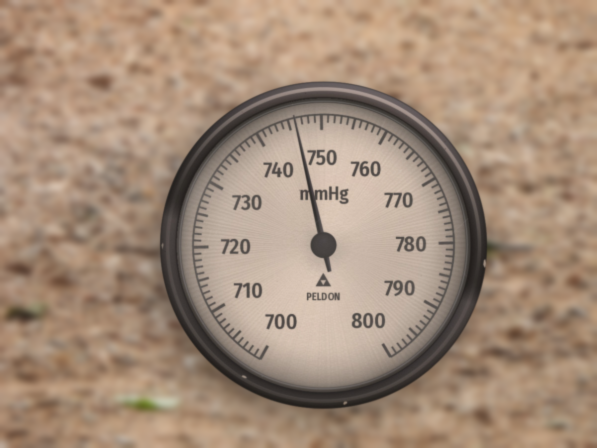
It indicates 746 mmHg
